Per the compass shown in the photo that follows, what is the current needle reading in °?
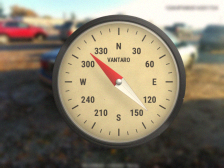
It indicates 315 °
